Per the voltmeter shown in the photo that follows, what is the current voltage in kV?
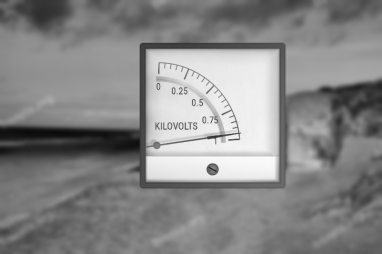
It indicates 0.95 kV
